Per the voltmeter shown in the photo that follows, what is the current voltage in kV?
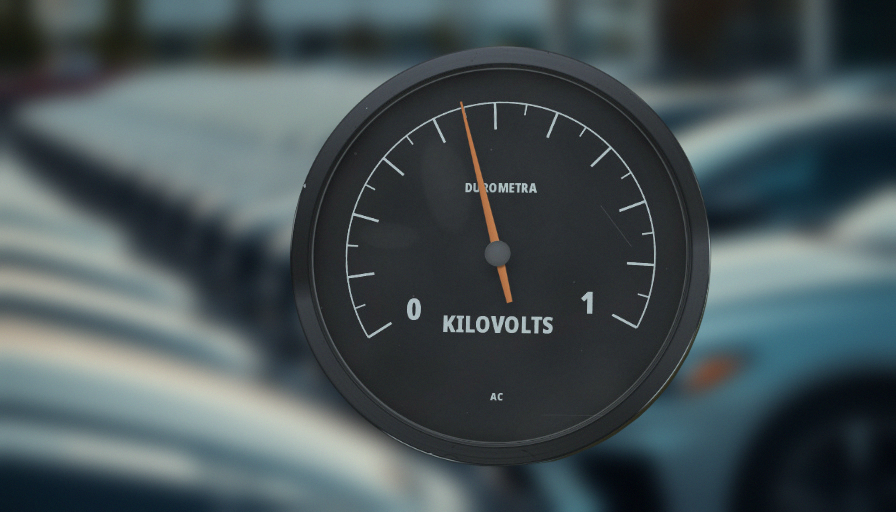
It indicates 0.45 kV
